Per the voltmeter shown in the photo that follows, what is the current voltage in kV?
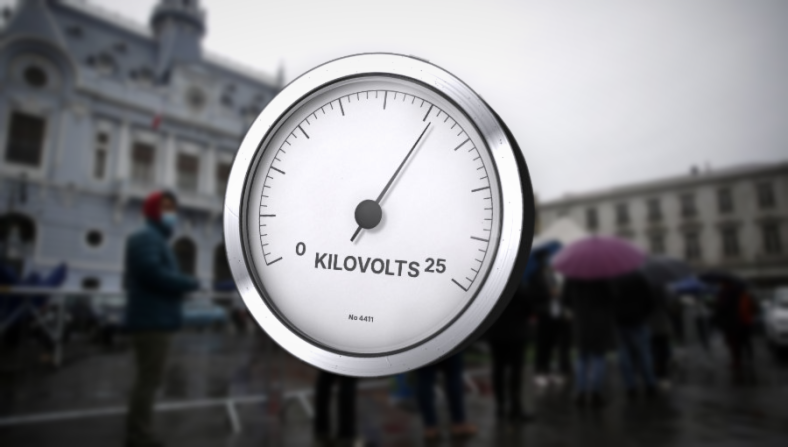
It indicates 15.5 kV
